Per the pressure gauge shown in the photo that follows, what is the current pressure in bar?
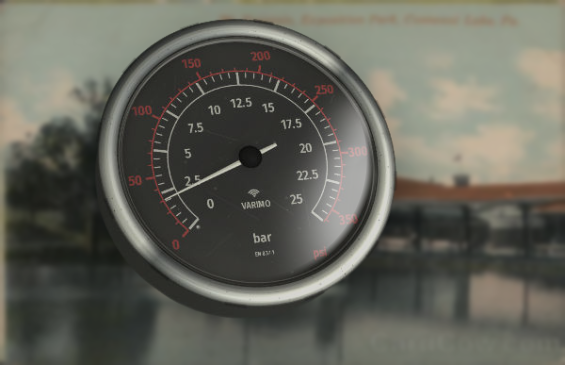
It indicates 2 bar
